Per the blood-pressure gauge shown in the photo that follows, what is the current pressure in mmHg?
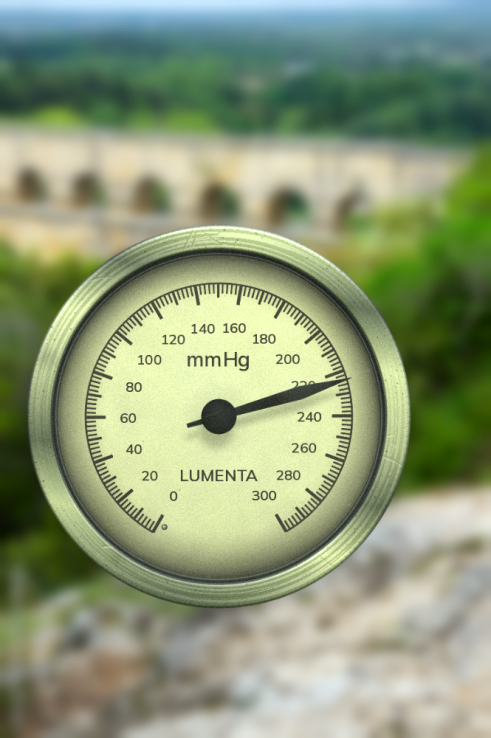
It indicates 224 mmHg
